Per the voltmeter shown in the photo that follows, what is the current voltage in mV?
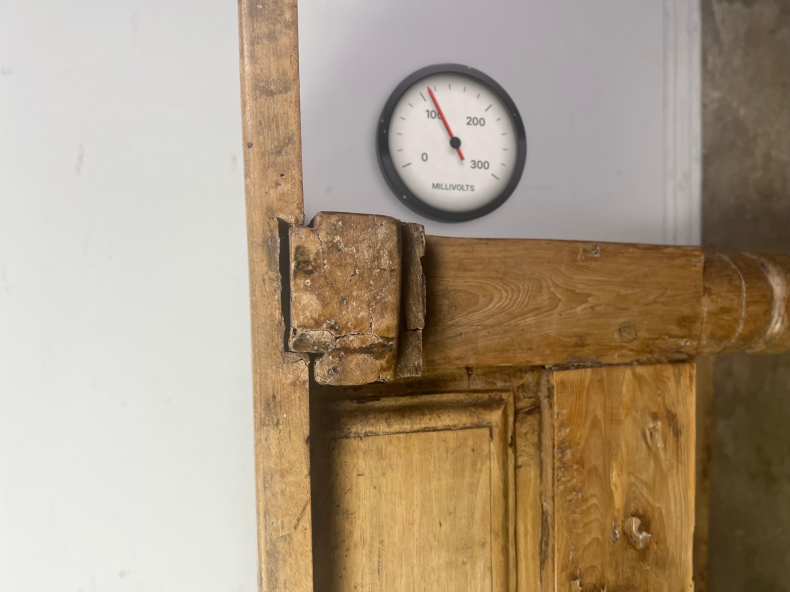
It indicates 110 mV
